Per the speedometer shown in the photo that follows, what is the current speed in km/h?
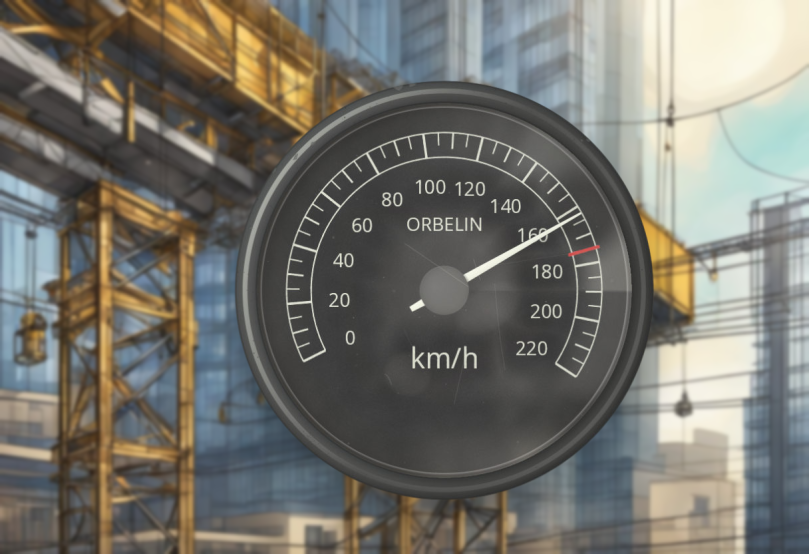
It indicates 162.5 km/h
